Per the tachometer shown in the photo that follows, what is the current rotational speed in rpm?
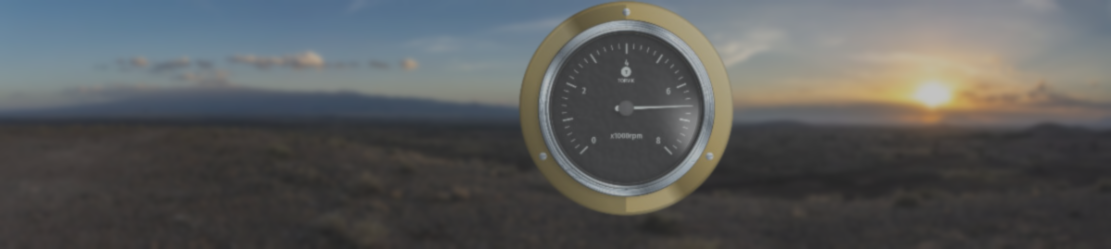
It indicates 6600 rpm
